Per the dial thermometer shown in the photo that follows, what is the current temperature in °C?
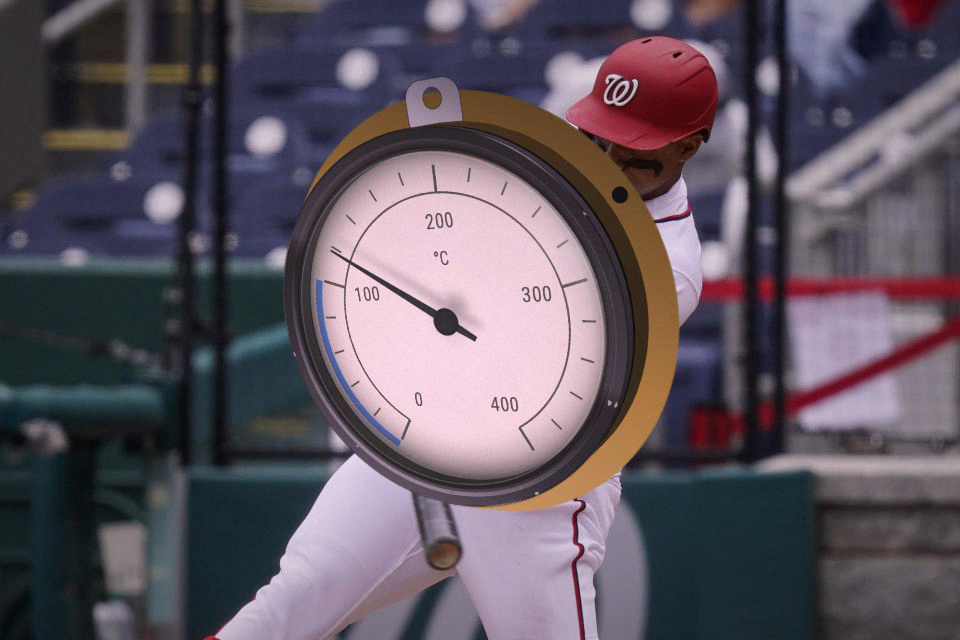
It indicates 120 °C
